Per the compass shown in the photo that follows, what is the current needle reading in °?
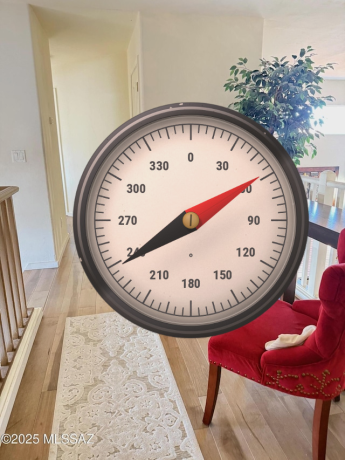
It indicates 57.5 °
